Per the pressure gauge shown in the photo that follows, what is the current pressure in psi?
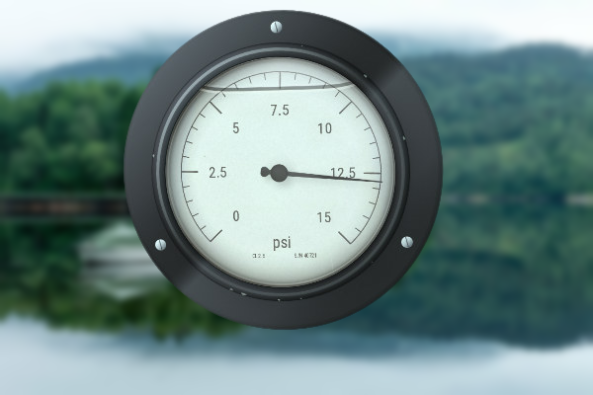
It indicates 12.75 psi
